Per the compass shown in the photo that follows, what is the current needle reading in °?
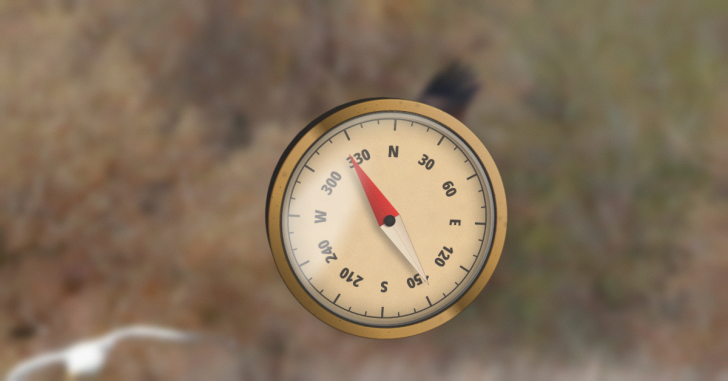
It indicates 325 °
